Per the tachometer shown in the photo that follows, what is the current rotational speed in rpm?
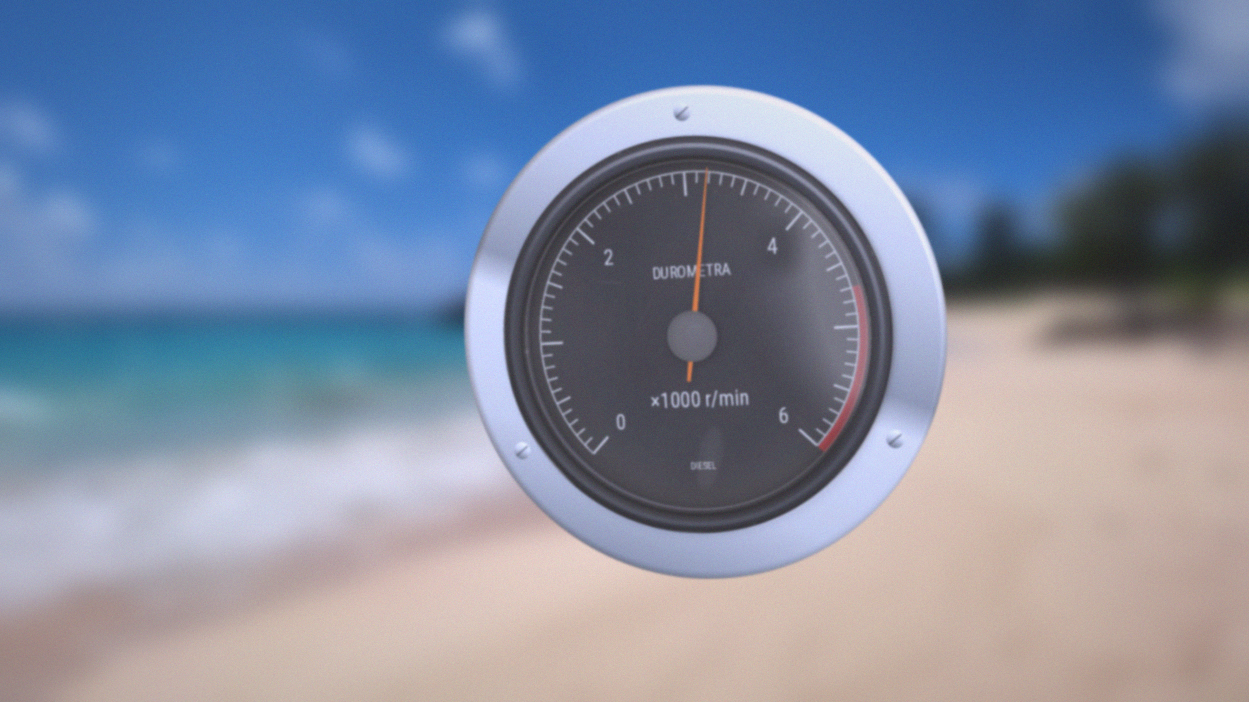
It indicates 3200 rpm
